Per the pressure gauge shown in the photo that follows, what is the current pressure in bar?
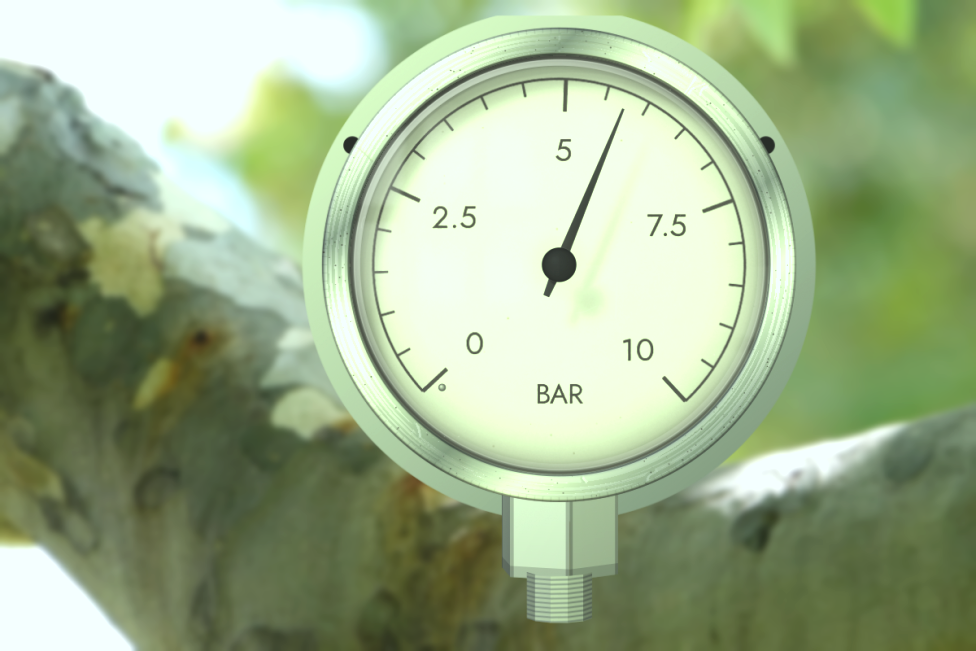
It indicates 5.75 bar
